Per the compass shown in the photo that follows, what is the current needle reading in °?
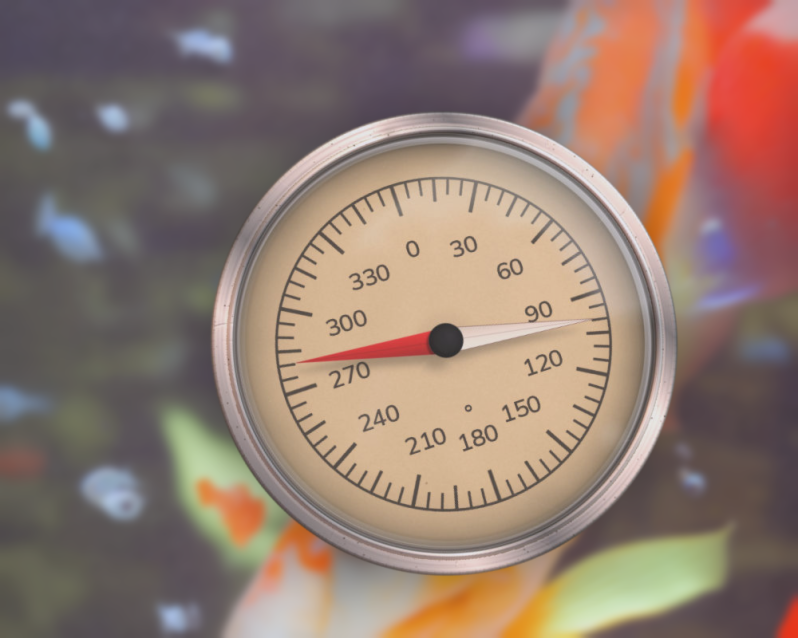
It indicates 280 °
